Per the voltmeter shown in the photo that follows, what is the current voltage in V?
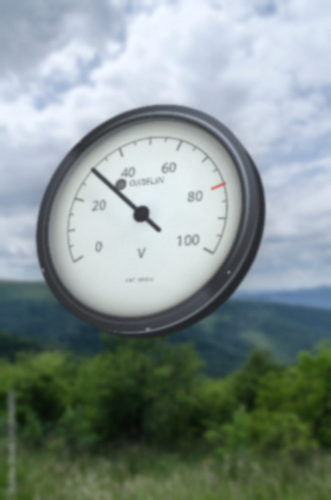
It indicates 30 V
